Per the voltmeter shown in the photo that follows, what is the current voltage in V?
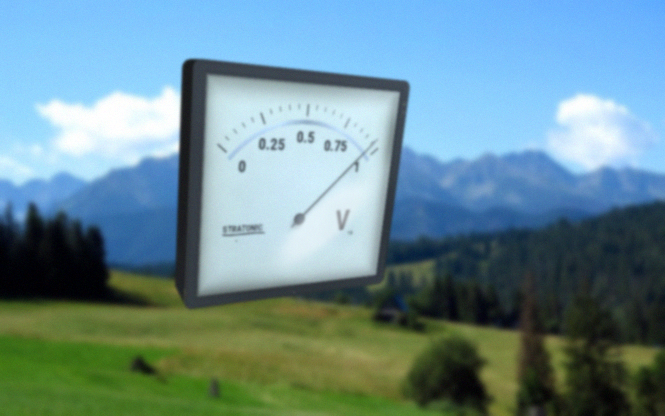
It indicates 0.95 V
